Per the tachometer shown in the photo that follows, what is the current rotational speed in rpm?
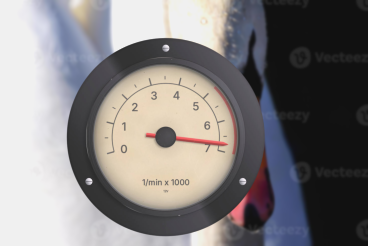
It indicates 6750 rpm
